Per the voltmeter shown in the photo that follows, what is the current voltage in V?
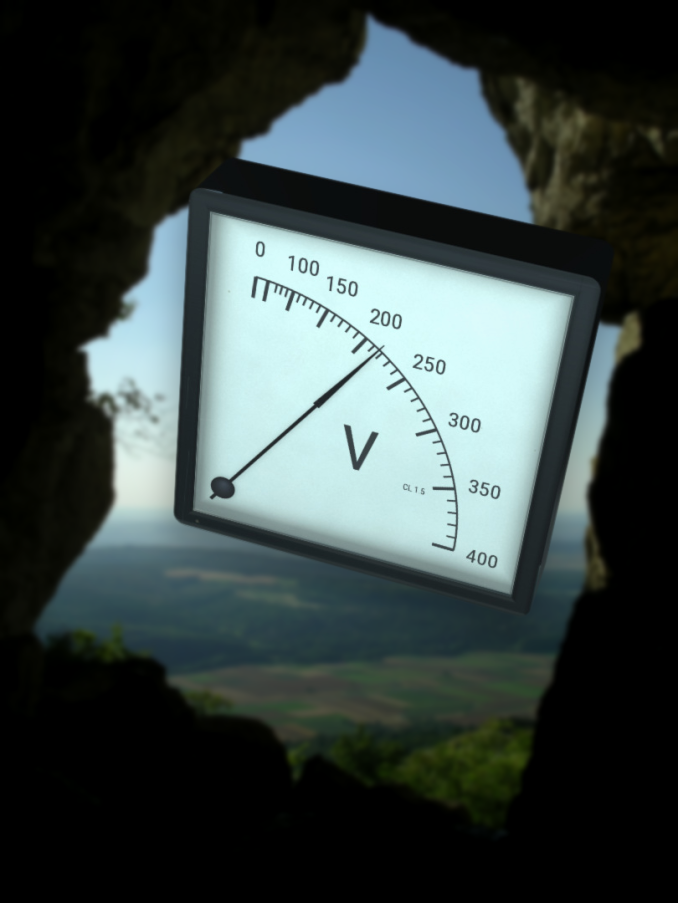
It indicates 215 V
